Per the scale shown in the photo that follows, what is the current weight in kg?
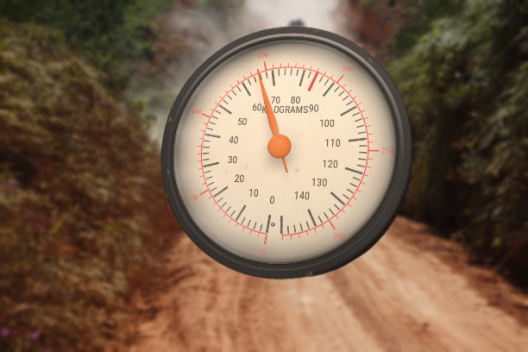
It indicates 66 kg
